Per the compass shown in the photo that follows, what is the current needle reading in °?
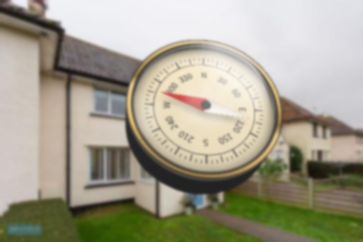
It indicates 285 °
